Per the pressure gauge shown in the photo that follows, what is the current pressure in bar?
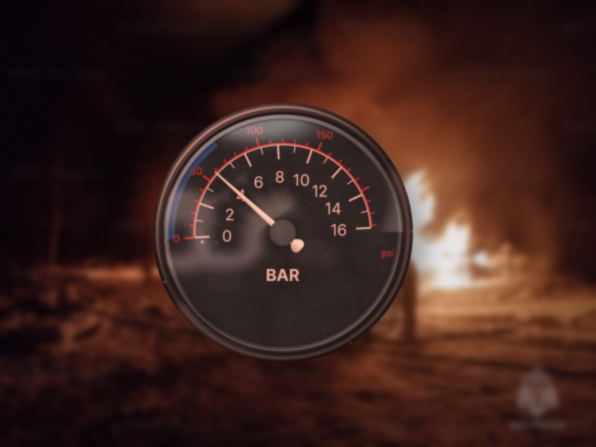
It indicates 4 bar
